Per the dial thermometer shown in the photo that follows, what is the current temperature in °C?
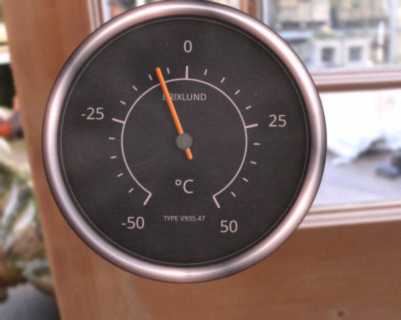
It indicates -7.5 °C
